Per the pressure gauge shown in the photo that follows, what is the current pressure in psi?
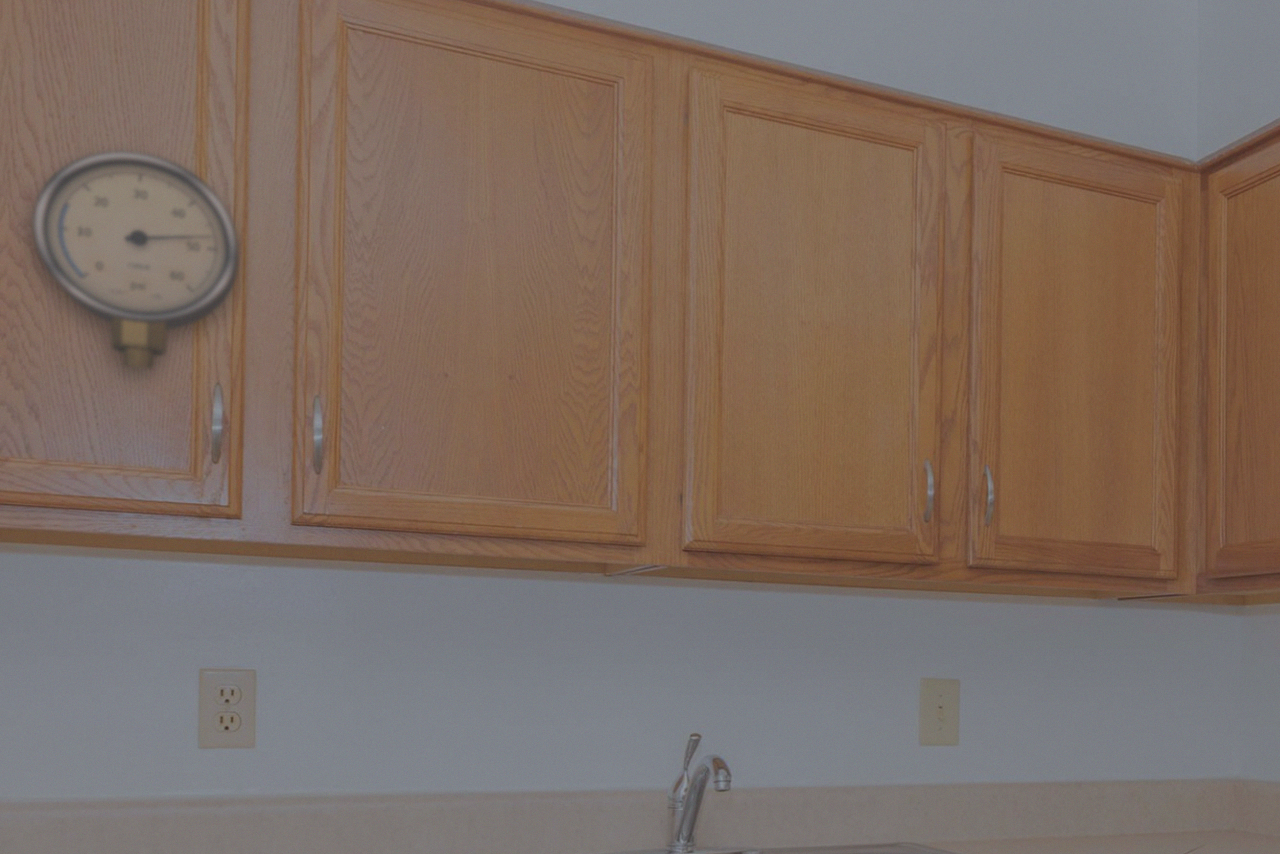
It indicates 47.5 psi
